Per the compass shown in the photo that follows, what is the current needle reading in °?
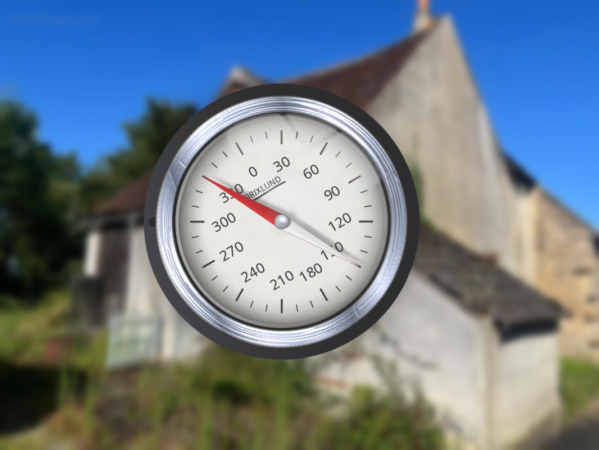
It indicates 330 °
